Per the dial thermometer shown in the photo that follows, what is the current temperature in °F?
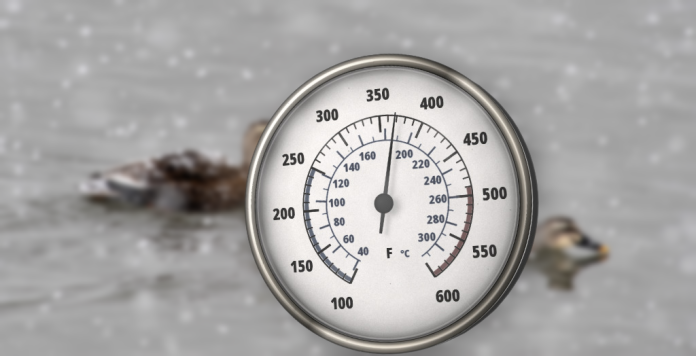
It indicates 370 °F
